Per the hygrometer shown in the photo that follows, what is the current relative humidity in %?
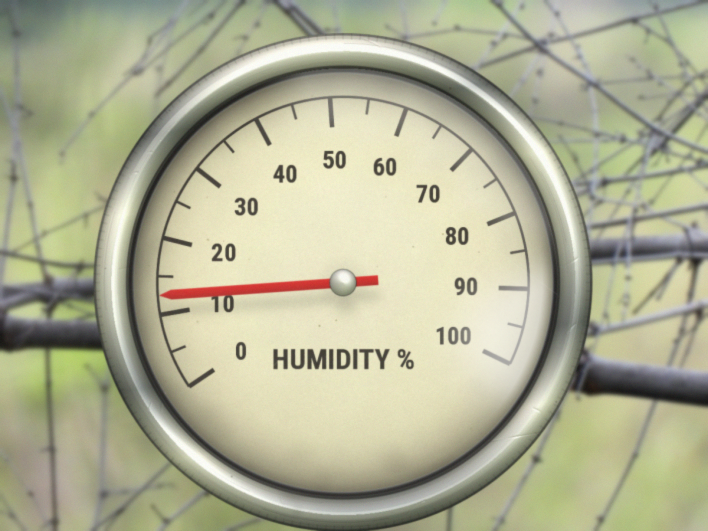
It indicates 12.5 %
